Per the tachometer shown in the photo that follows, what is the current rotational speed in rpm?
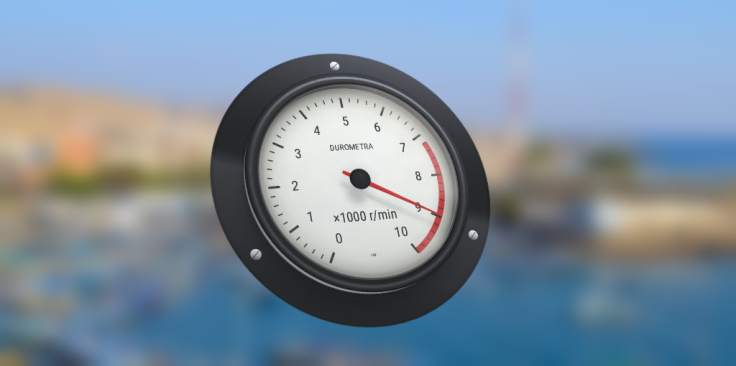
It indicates 9000 rpm
